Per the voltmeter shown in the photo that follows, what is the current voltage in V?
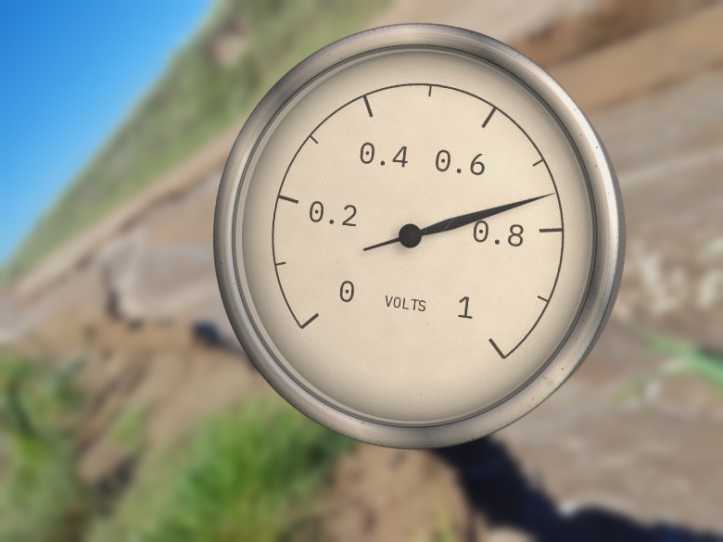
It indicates 0.75 V
